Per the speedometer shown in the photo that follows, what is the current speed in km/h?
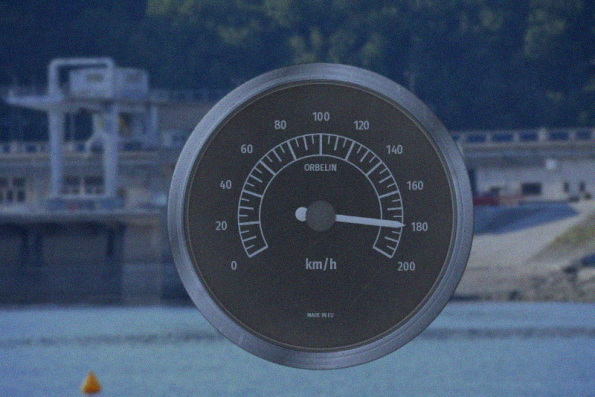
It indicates 180 km/h
